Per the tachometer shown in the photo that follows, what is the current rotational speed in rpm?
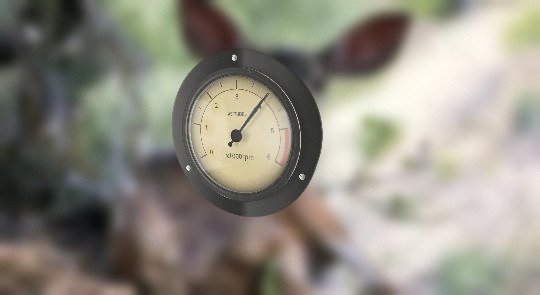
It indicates 4000 rpm
